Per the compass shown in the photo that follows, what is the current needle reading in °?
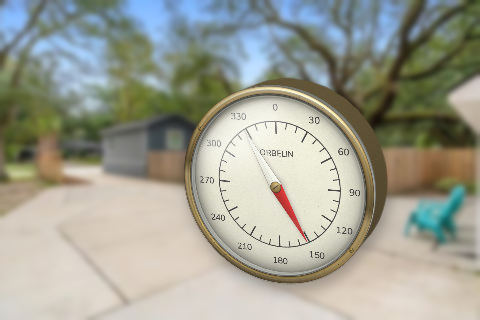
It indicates 150 °
